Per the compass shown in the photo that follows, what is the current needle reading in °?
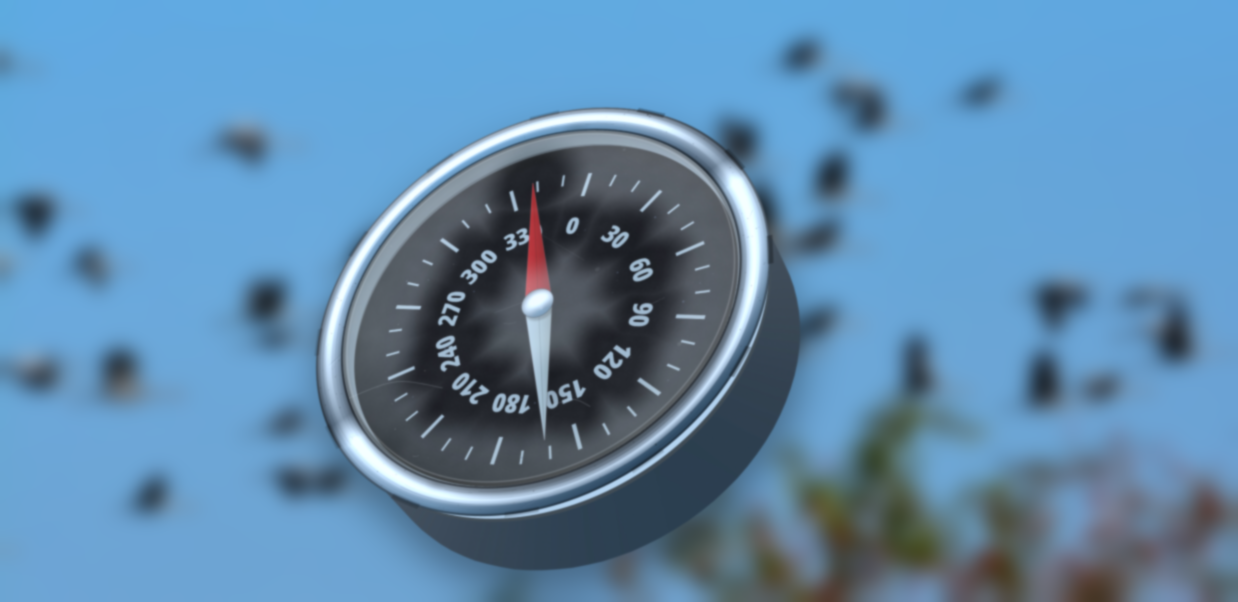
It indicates 340 °
